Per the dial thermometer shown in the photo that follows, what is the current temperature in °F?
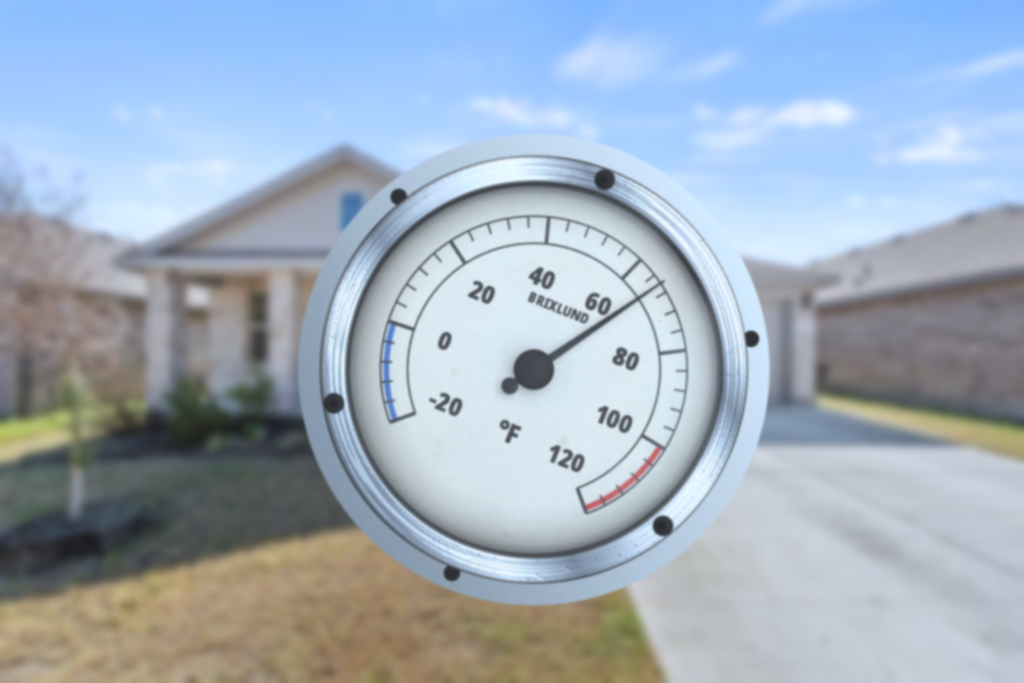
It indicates 66 °F
